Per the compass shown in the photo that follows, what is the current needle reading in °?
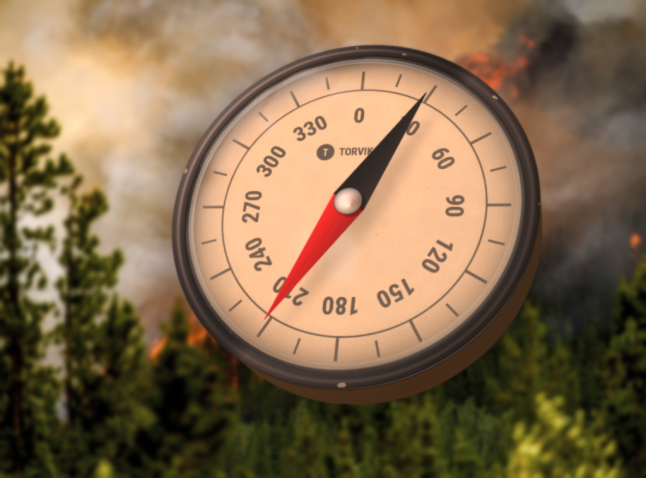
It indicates 210 °
